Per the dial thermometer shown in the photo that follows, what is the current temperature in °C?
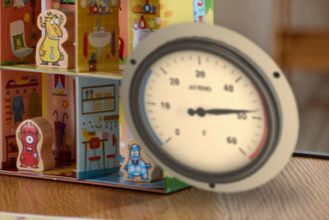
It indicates 48 °C
